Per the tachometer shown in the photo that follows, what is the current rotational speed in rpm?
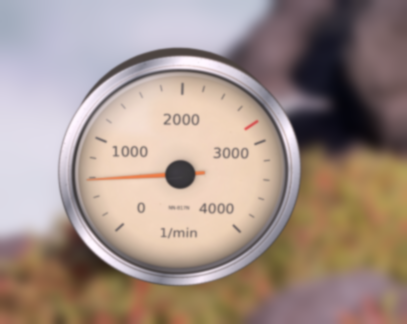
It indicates 600 rpm
